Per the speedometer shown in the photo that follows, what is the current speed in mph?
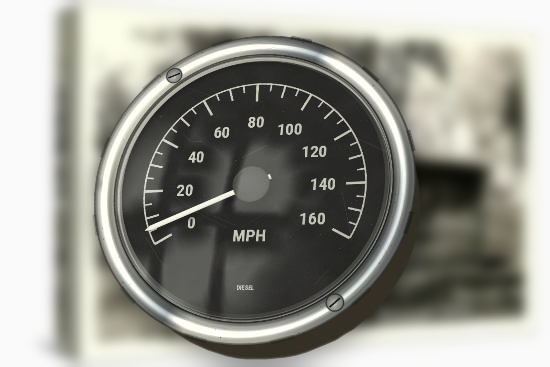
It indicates 5 mph
